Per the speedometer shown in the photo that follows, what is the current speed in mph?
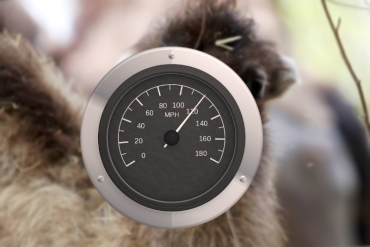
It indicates 120 mph
